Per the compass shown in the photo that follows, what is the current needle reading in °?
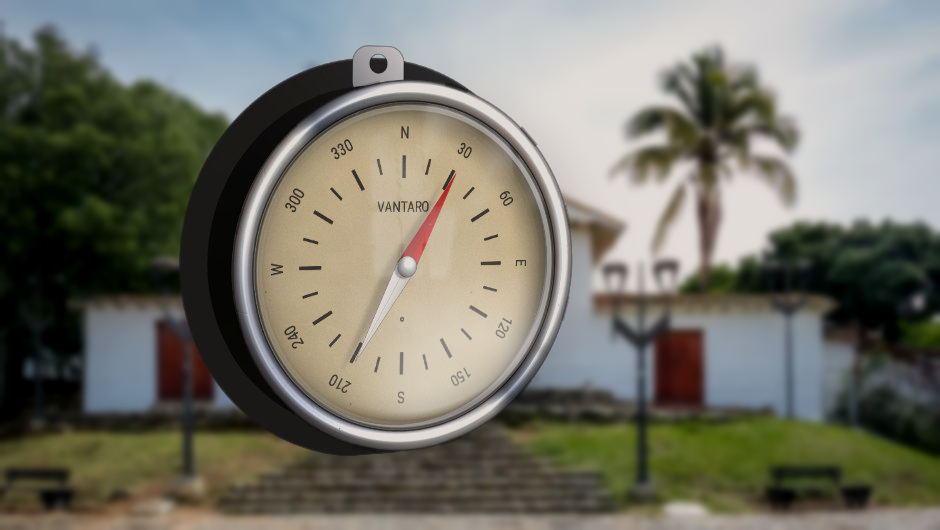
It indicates 30 °
